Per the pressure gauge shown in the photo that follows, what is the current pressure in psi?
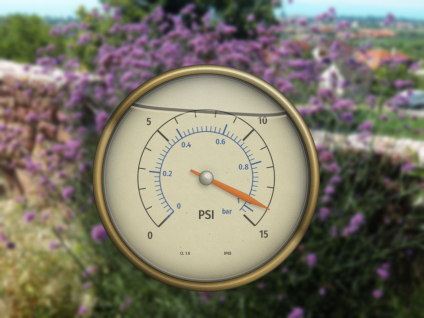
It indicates 14 psi
